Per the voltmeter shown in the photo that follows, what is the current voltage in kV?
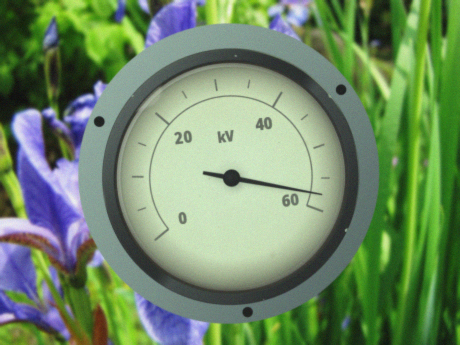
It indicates 57.5 kV
